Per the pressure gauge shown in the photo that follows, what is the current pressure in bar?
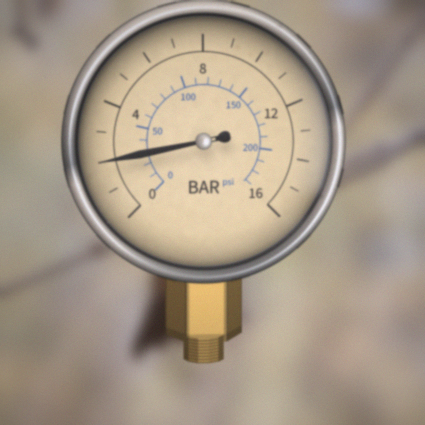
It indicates 2 bar
